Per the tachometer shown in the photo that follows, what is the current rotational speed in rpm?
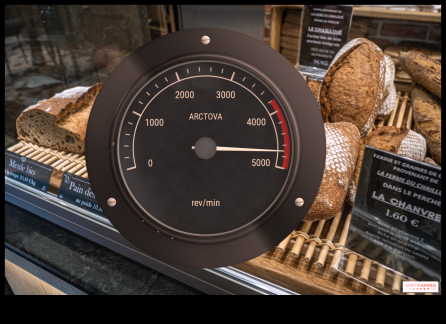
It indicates 4700 rpm
